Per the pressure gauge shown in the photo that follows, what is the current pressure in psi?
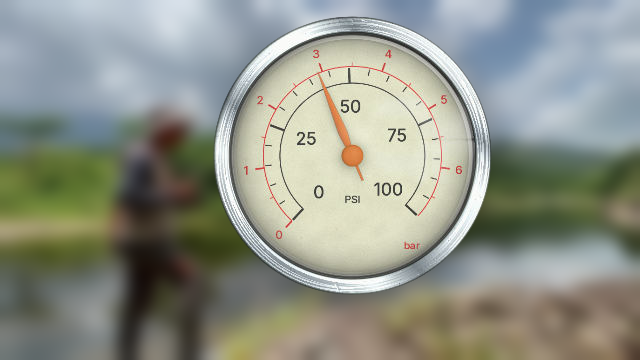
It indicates 42.5 psi
